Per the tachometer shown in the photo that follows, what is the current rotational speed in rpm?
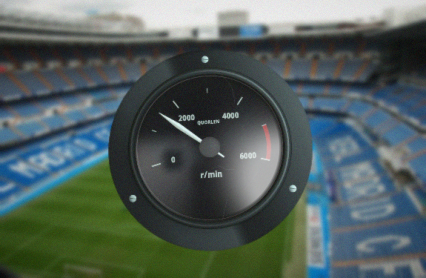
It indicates 1500 rpm
